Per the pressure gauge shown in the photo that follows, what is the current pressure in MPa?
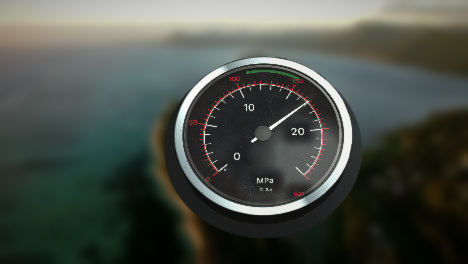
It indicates 17 MPa
